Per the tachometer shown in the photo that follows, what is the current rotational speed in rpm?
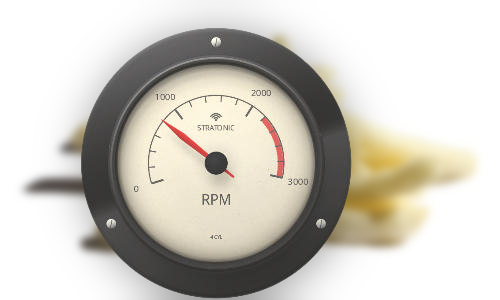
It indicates 800 rpm
